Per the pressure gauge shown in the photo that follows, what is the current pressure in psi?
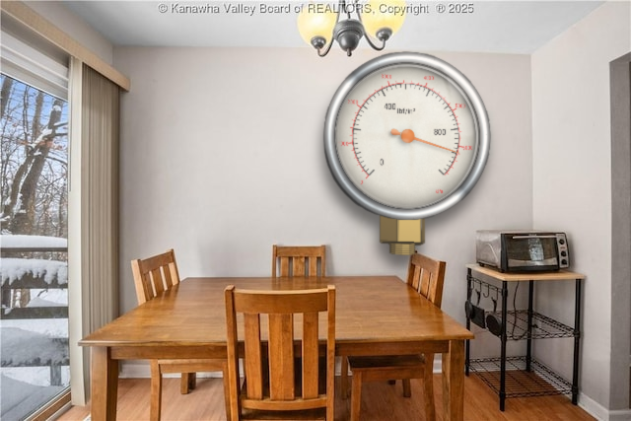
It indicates 900 psi
